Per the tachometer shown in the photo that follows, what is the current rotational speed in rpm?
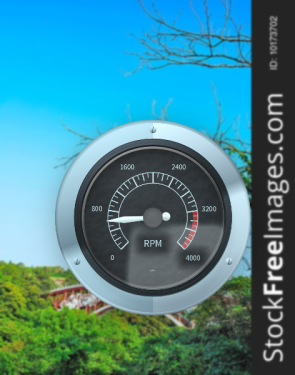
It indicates 600 rpm
